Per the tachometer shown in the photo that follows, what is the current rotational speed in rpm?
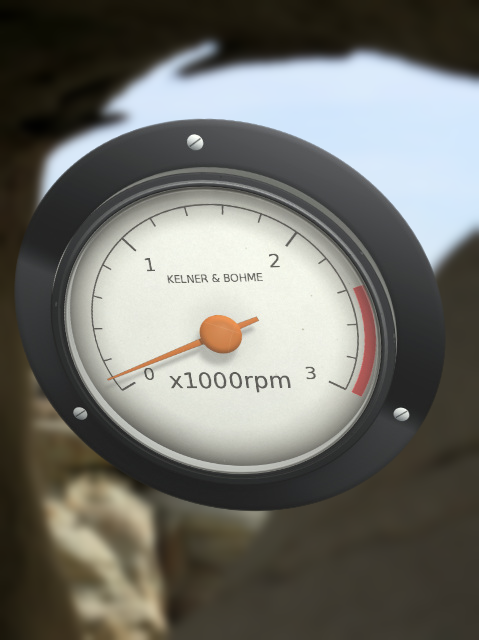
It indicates 100 rpm
